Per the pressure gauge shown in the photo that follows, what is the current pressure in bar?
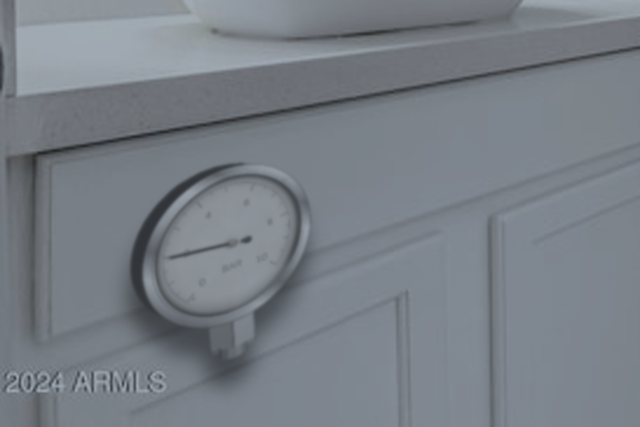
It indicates 2 bar
